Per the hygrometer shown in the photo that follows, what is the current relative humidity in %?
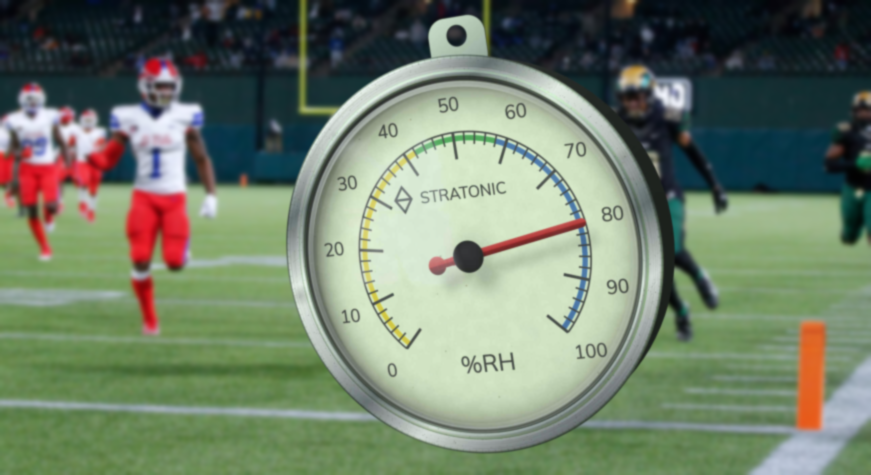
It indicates 80 %
